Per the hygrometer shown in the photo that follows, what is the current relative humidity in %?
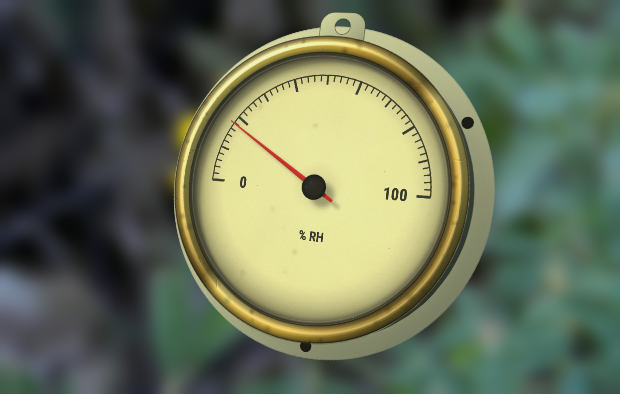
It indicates 18 %
